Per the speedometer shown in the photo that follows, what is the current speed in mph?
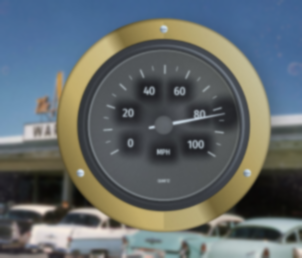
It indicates 82.5 mph
